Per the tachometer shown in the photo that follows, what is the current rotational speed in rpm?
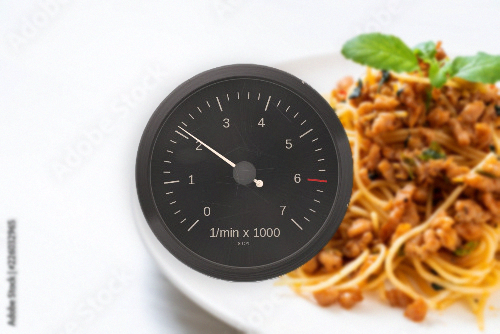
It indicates 2100 rpm
